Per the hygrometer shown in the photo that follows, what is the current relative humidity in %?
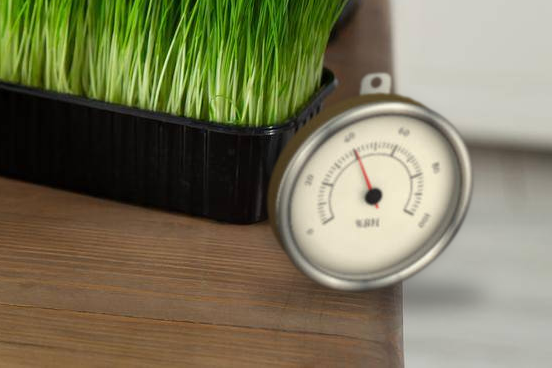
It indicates 40 %
